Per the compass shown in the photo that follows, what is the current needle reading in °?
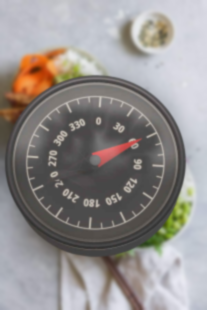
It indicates 60 °
